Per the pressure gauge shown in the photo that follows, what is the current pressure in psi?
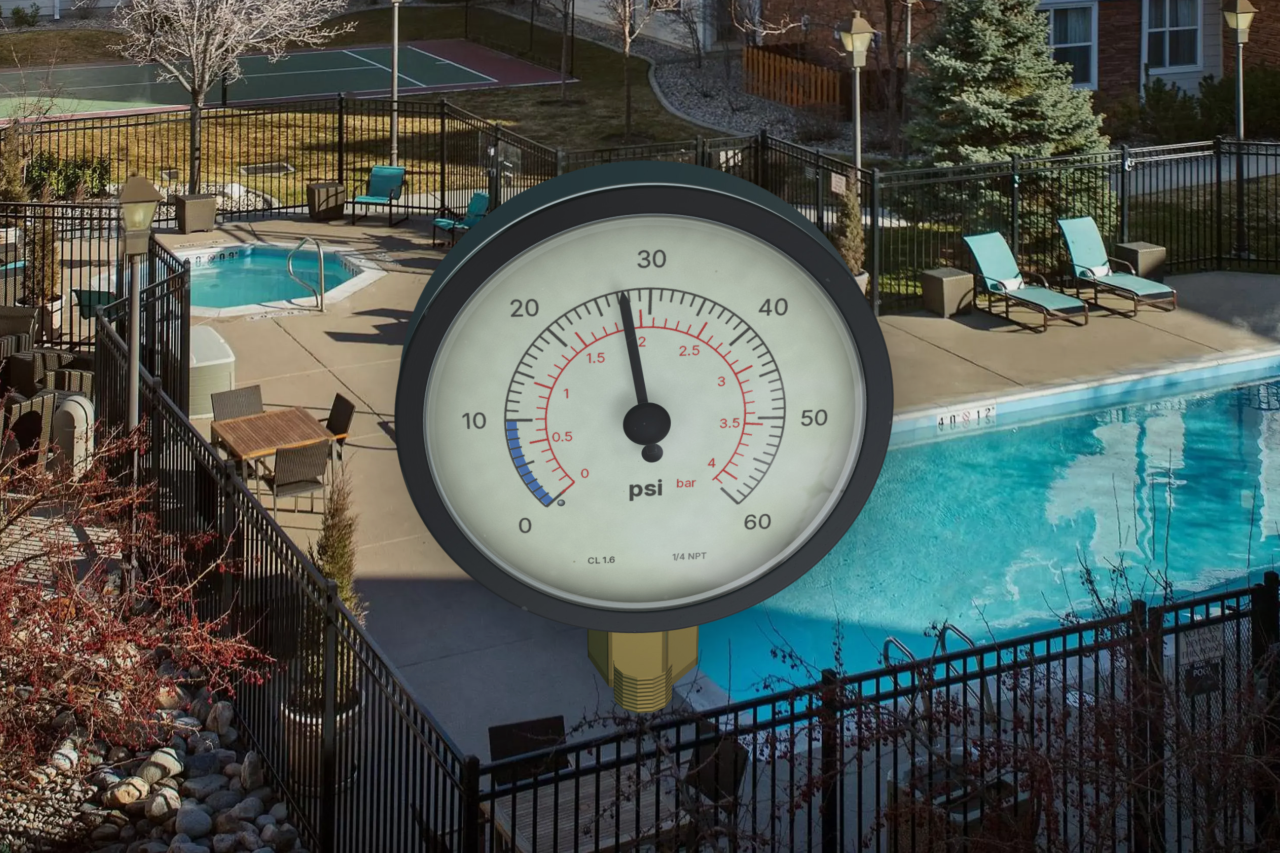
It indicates 27.5 psi
